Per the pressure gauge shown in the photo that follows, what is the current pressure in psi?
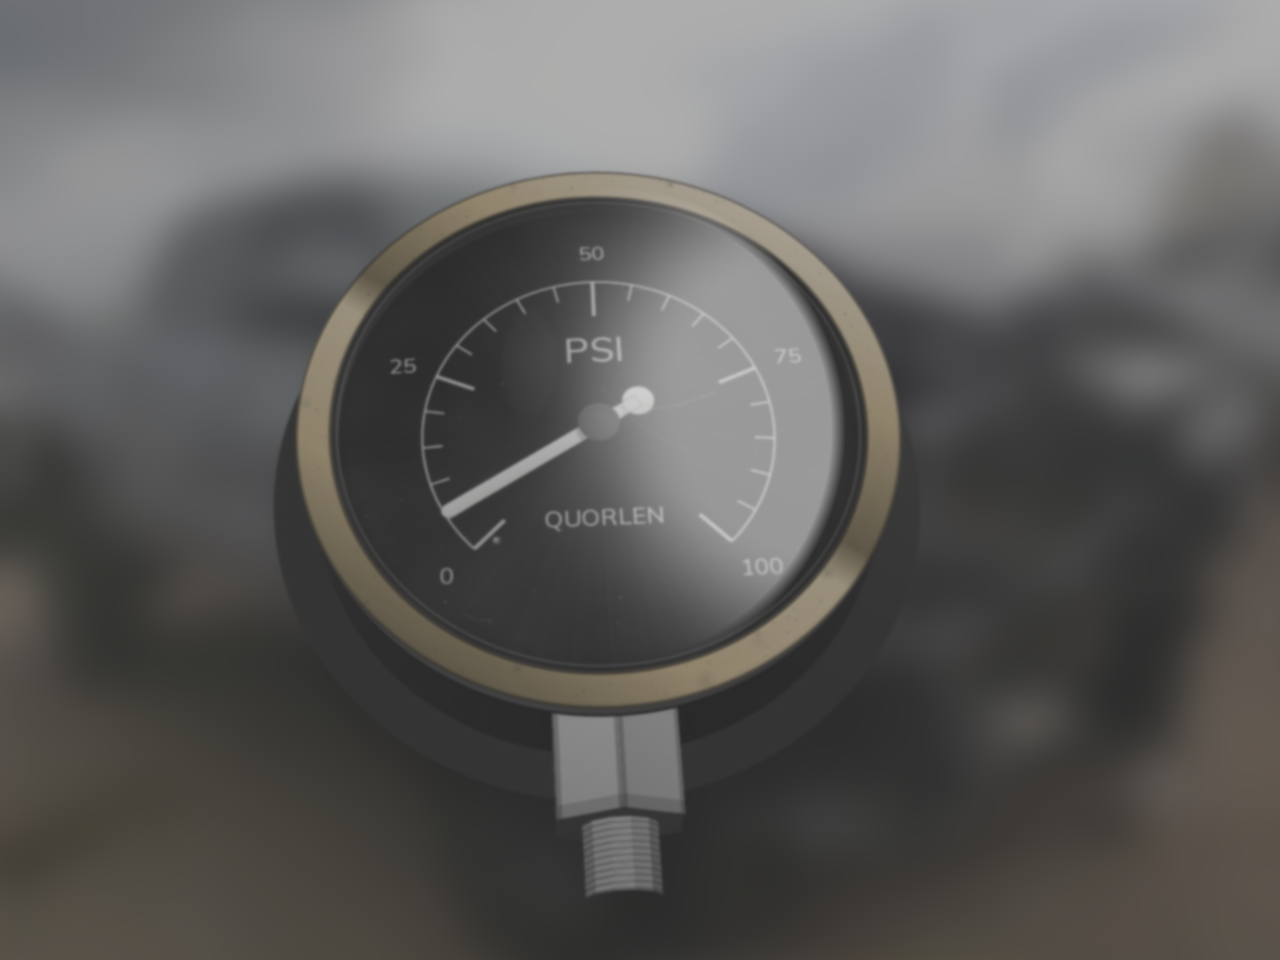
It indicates 5 psi
